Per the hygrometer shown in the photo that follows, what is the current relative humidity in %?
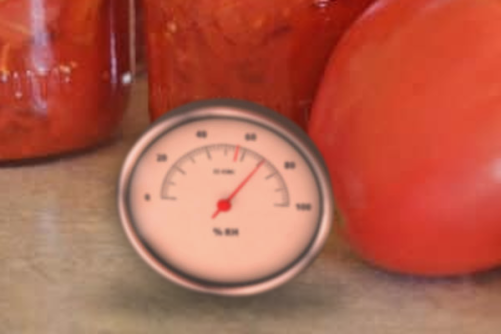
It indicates 70 %
